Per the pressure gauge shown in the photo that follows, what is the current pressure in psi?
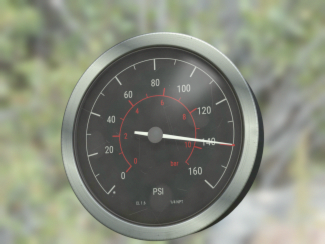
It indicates 140 psi
